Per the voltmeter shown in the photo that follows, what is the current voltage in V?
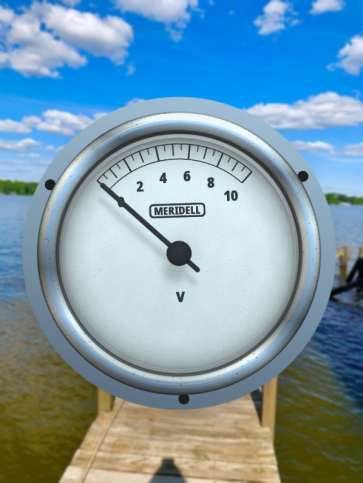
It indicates 0 V
